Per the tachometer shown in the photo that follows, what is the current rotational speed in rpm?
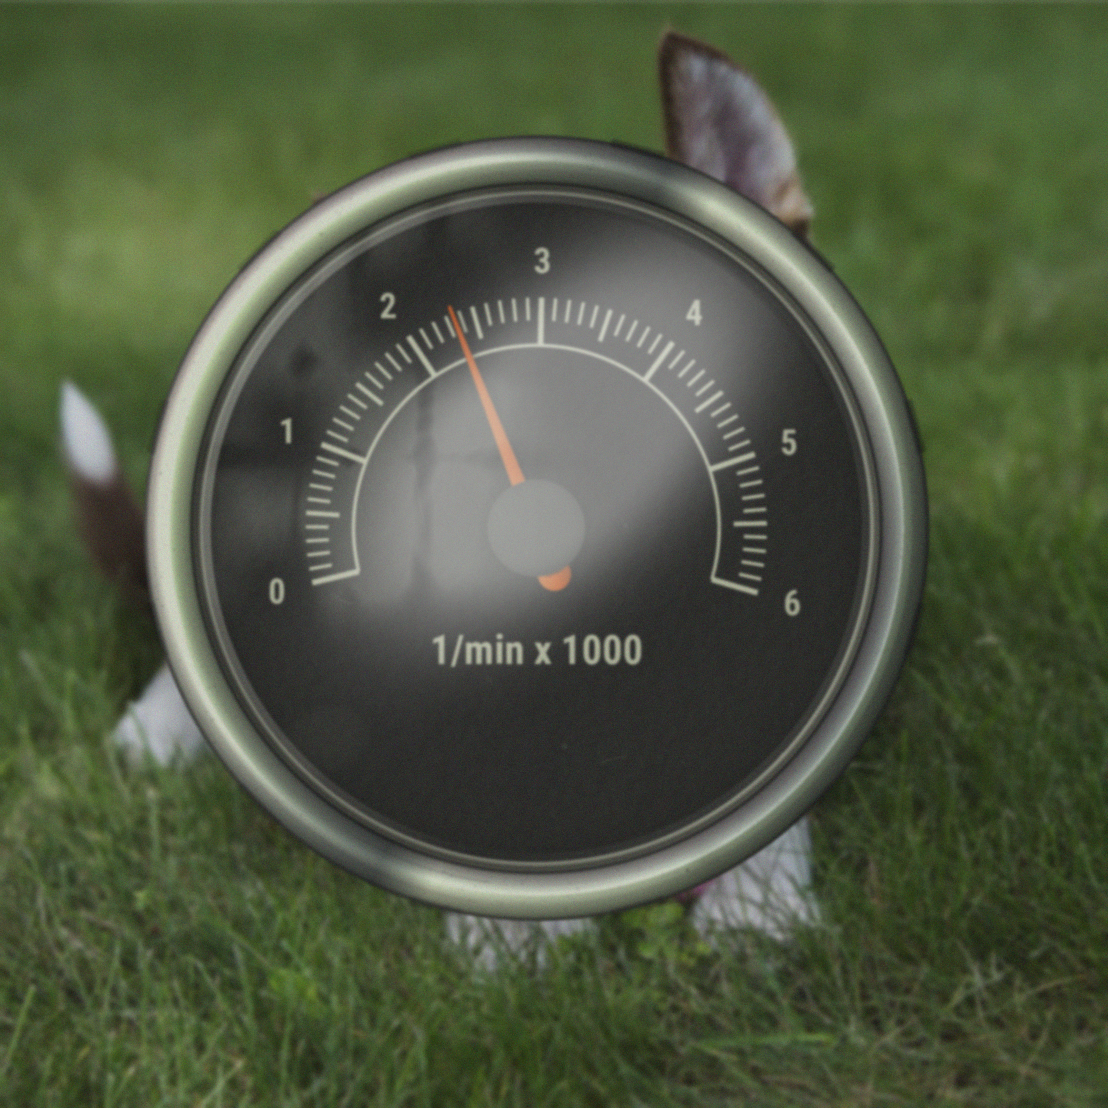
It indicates 2350 rpm
